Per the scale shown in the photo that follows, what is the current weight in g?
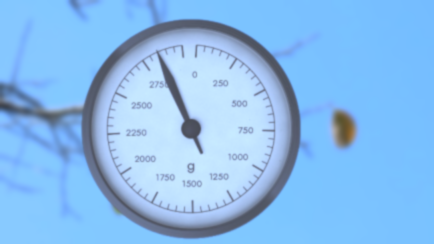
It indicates 2850 g
